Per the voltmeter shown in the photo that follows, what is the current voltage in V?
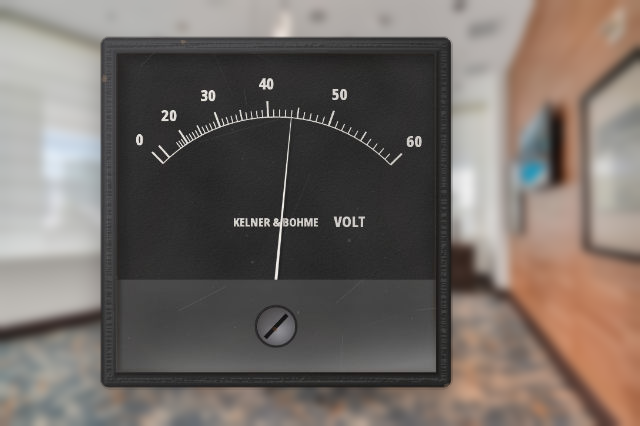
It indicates 44 V
